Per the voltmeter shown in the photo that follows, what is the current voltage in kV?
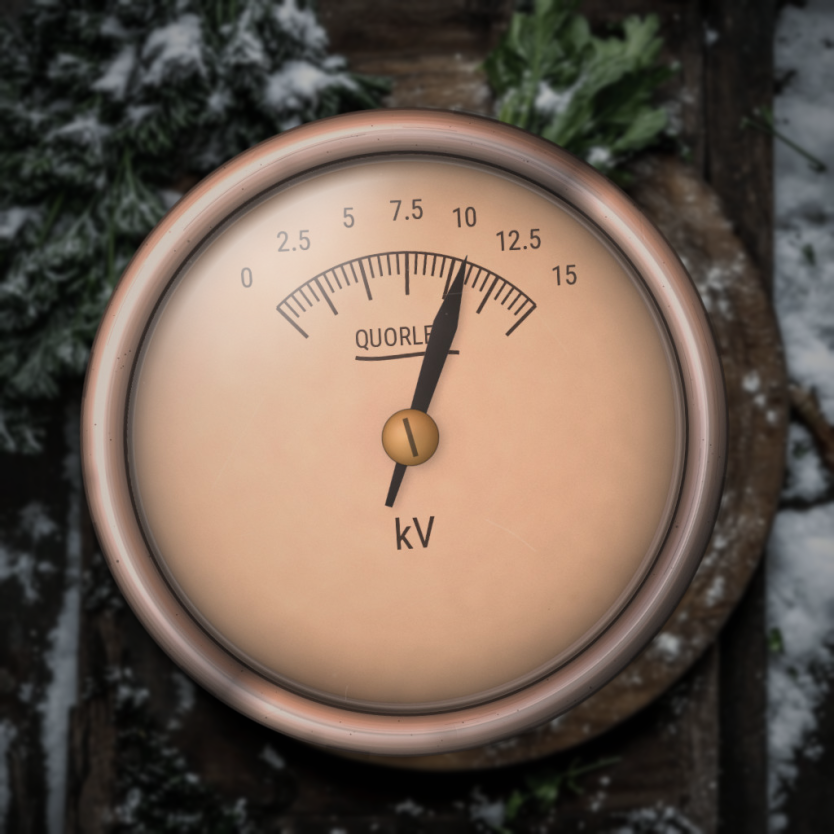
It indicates 10.5 kV
